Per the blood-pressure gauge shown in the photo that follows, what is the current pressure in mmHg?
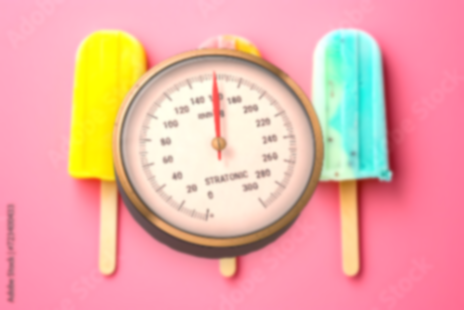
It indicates 160 mmHg
